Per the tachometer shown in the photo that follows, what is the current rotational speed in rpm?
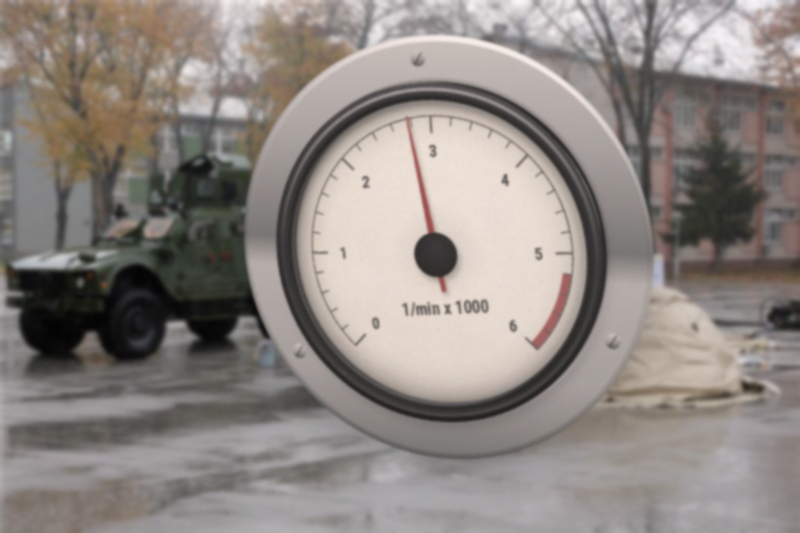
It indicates 2800 rpm
